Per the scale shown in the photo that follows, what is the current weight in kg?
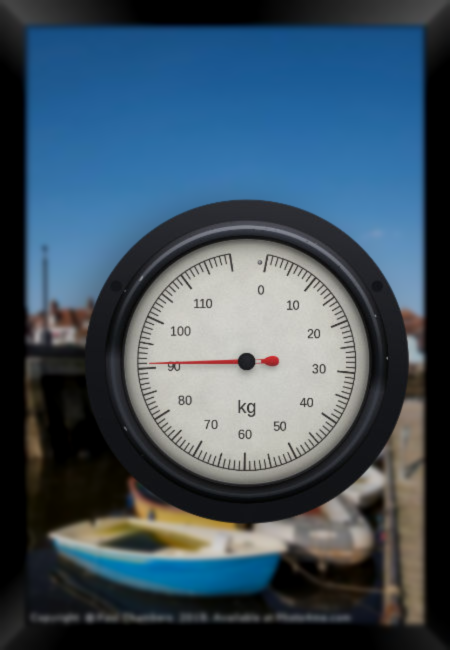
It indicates 91 kg
